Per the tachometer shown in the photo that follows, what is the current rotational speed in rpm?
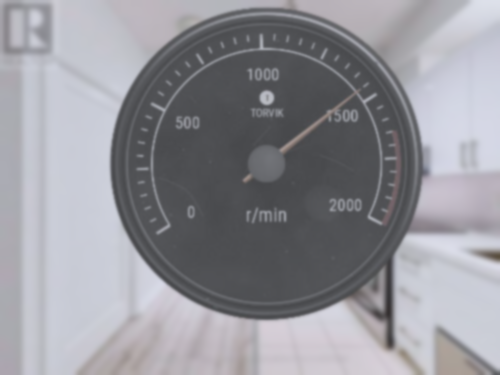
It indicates 1450 rpm
